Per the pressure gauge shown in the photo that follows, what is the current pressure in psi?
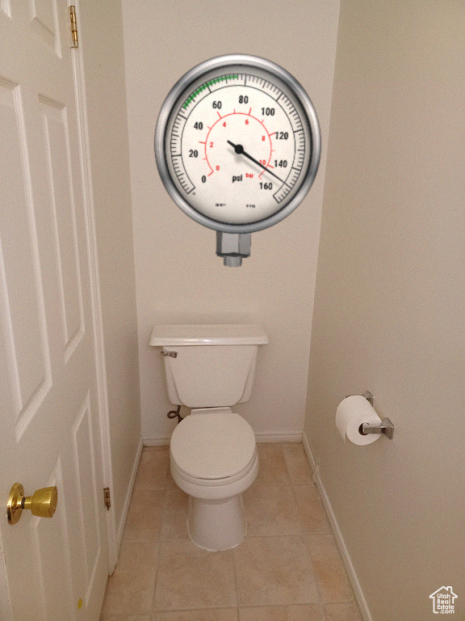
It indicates 150 psi
